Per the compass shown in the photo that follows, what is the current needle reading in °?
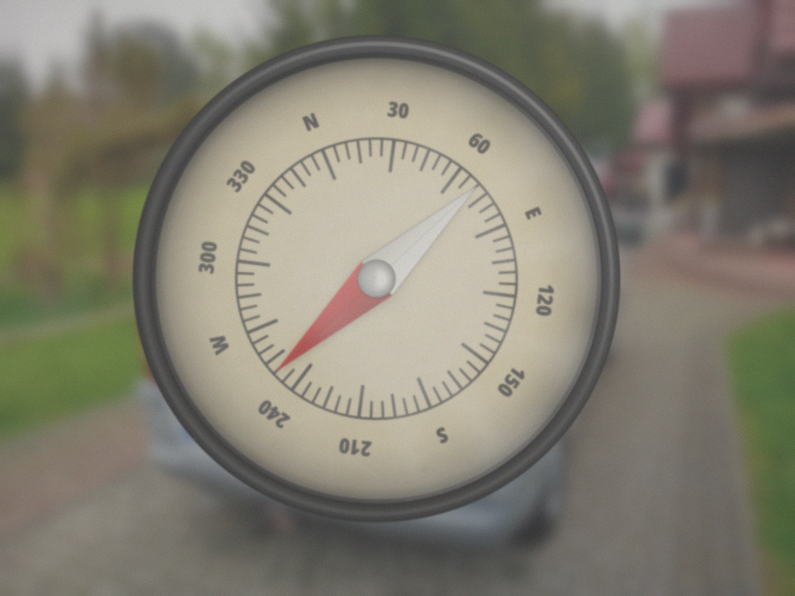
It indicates 250 °
